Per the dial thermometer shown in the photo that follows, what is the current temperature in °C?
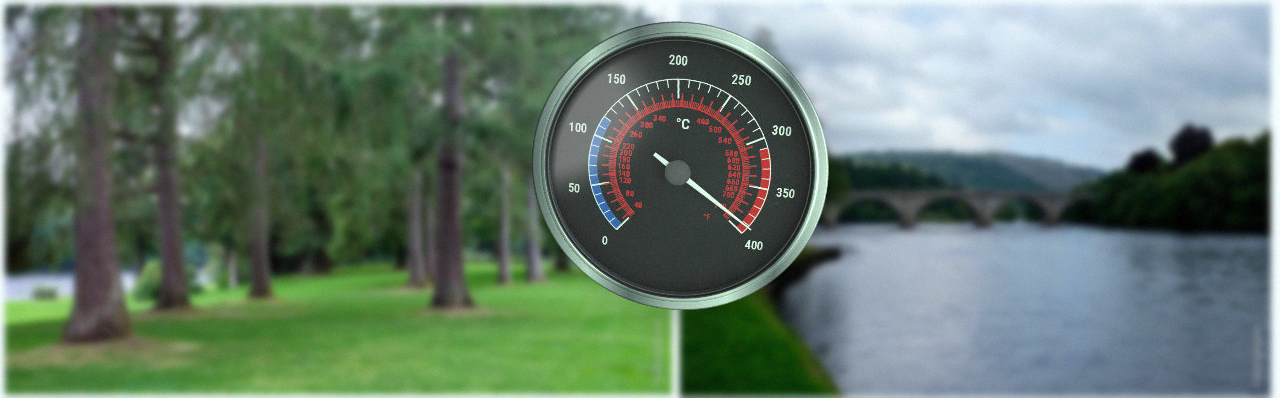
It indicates 390 °C
